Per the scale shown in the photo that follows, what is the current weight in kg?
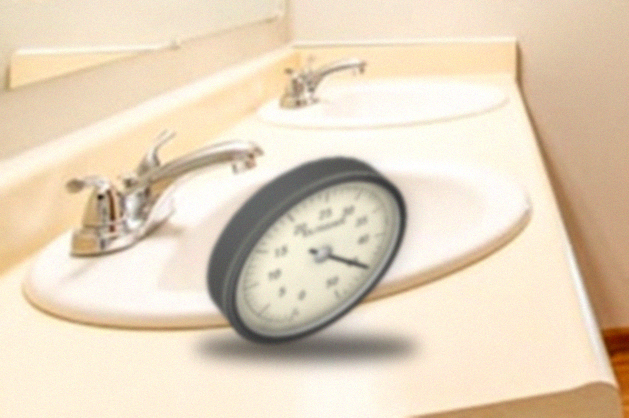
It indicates 45 kg
